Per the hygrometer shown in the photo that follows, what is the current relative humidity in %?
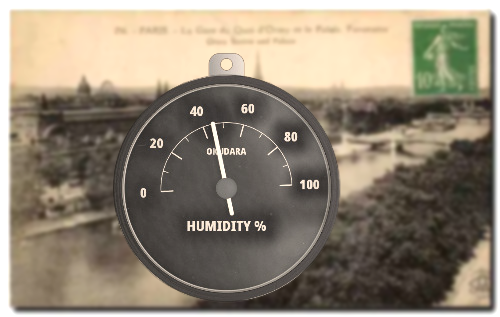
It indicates 45 %
